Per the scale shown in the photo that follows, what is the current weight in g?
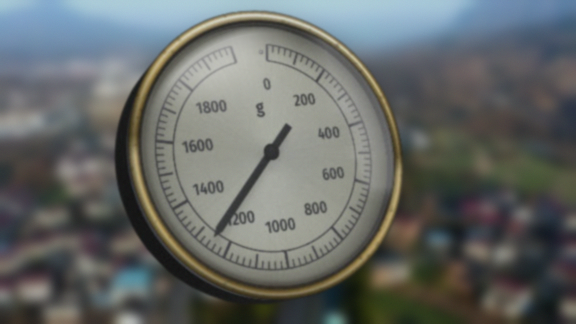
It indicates 1260 g
